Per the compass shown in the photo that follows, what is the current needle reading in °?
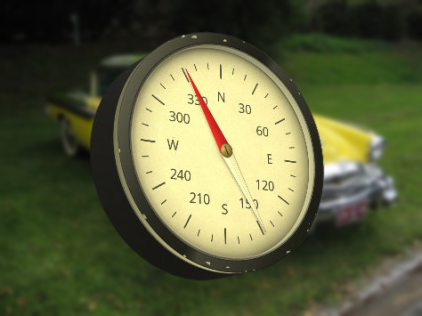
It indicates 330 °
